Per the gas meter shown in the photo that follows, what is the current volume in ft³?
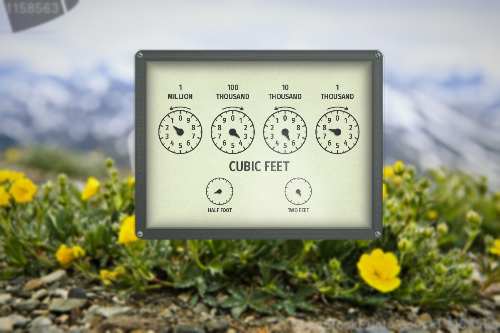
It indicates 135800 ft³
